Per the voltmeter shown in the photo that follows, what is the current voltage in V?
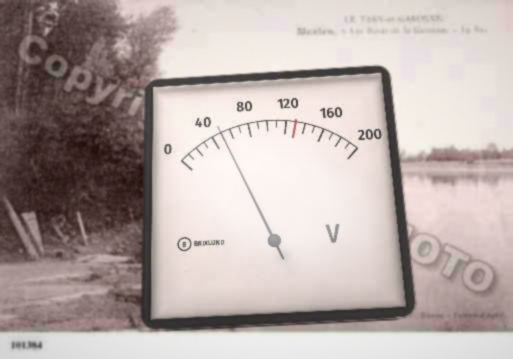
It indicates 50 V
